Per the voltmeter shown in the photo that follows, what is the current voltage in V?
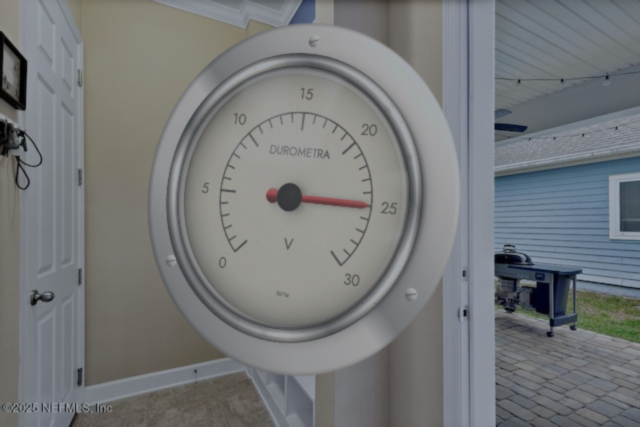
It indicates 25 V
